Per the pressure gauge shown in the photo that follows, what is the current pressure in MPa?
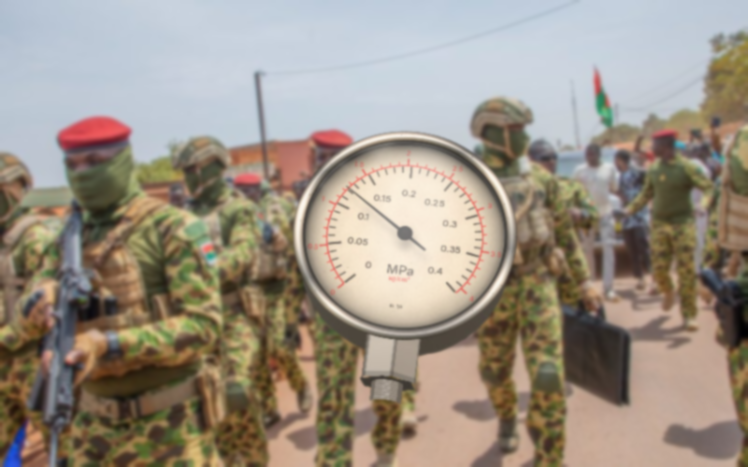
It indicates 0.12 MPa
